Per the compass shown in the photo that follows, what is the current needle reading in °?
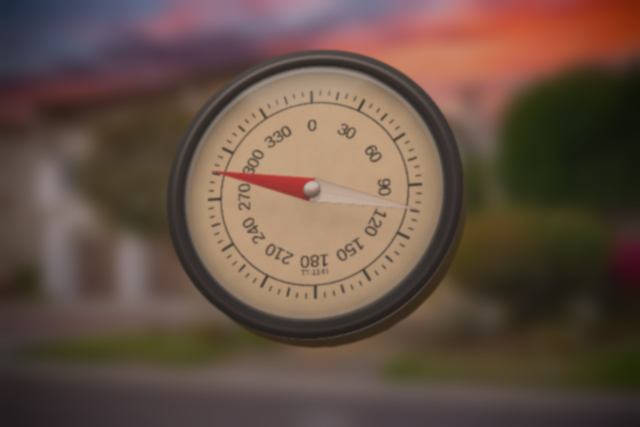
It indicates 285 °
